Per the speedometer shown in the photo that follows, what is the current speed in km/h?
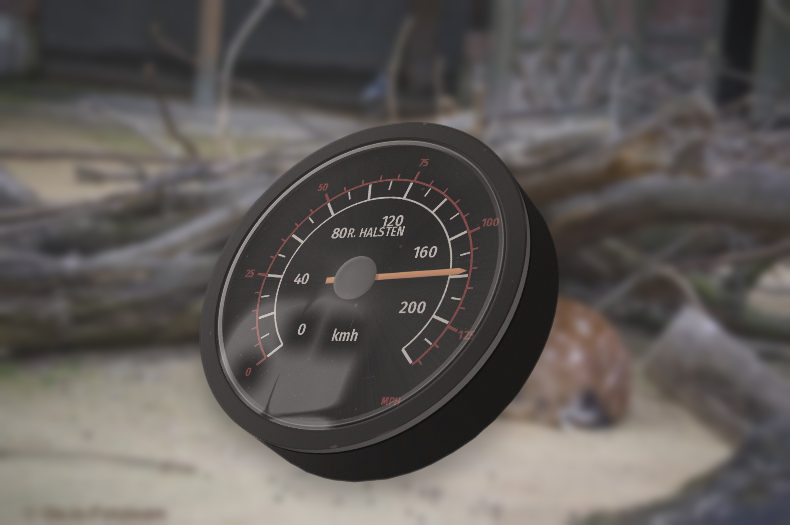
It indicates 180 km/h
